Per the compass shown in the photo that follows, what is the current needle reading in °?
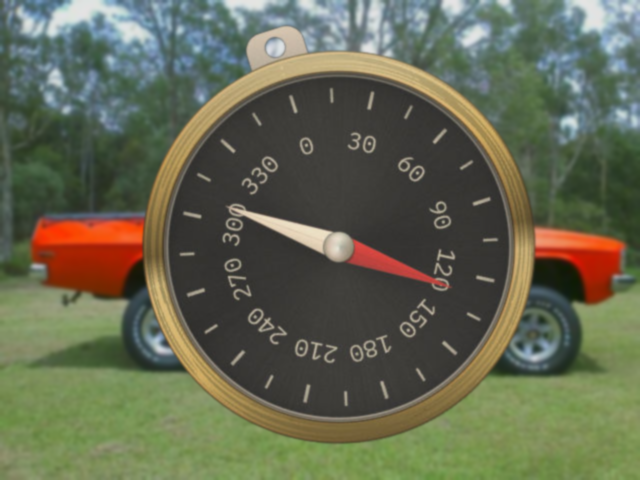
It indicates 127.5 °
